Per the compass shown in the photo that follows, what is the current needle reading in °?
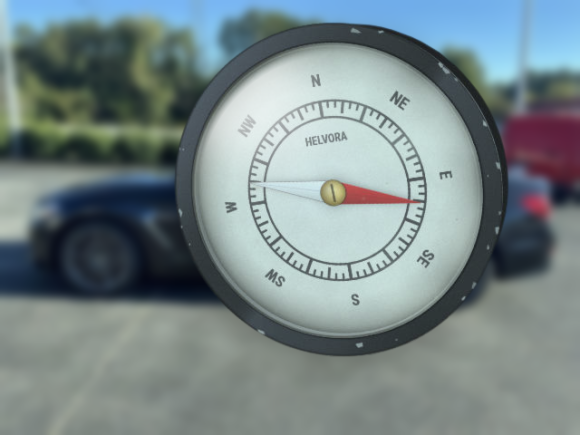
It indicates 105 °
